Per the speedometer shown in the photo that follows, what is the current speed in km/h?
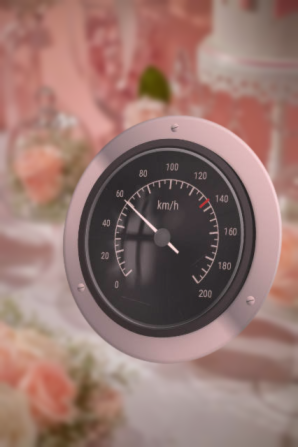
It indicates 60 km/h
